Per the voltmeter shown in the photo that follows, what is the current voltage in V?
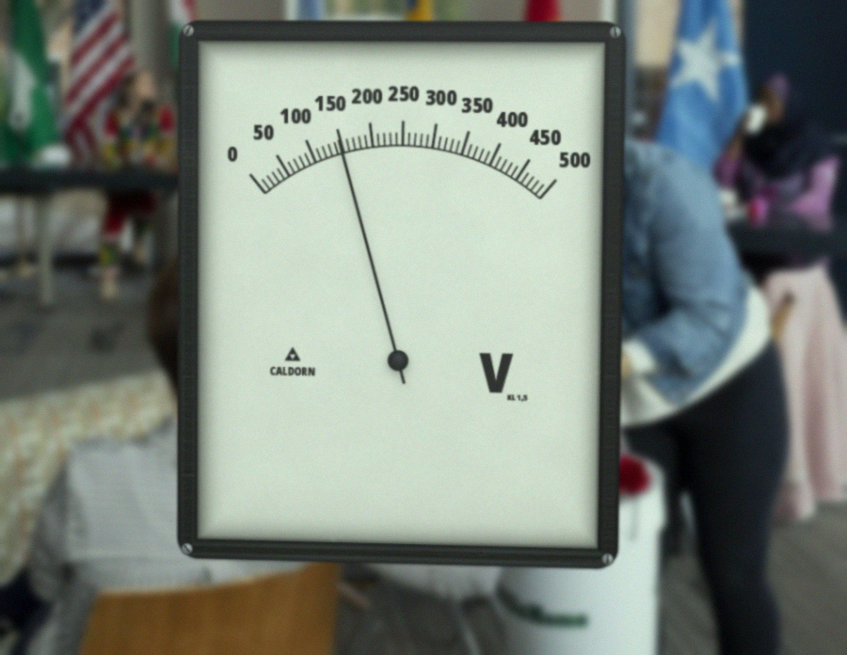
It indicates 150 V
